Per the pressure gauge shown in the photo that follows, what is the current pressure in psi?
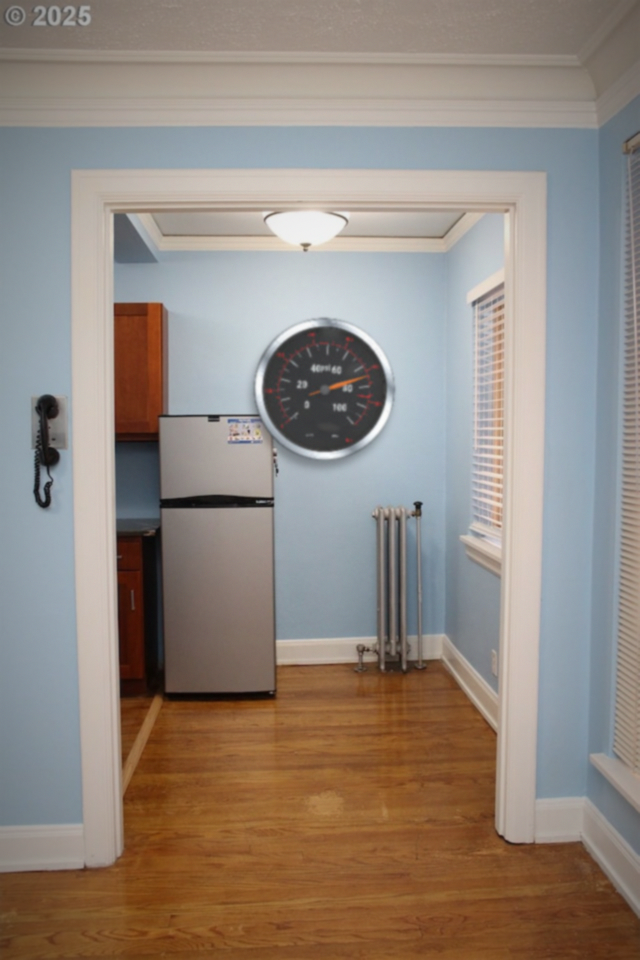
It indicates 75 psi
